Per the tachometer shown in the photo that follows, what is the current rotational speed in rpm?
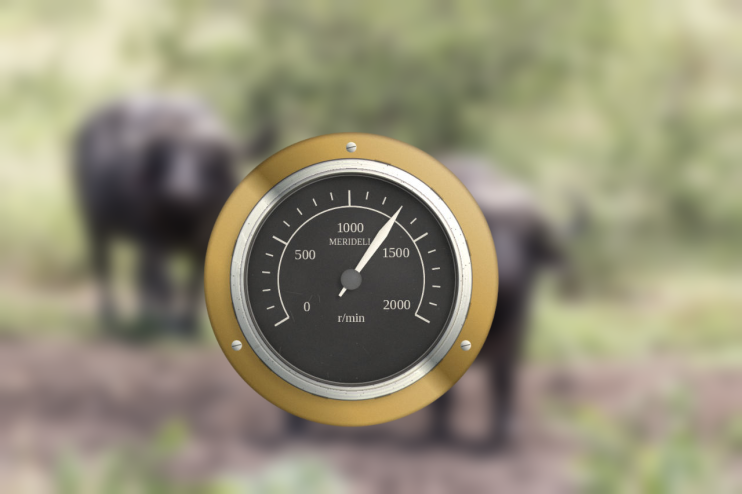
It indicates 1300 rpm
